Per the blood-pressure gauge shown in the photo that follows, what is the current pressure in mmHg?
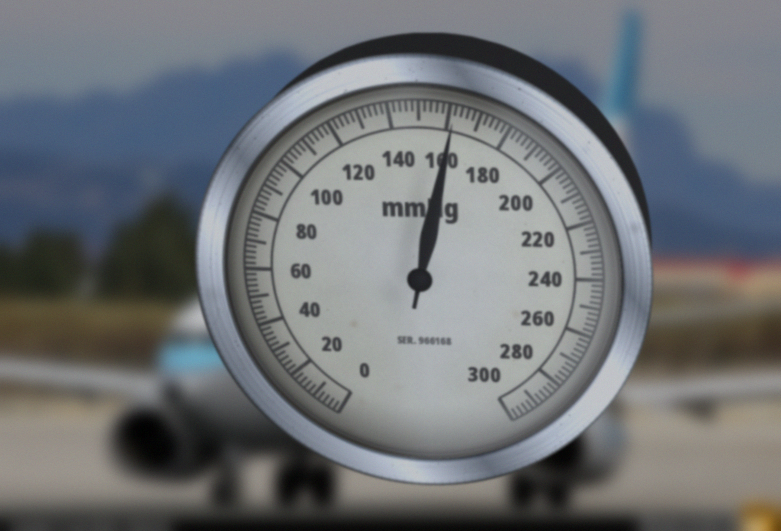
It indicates 162 mmHg
